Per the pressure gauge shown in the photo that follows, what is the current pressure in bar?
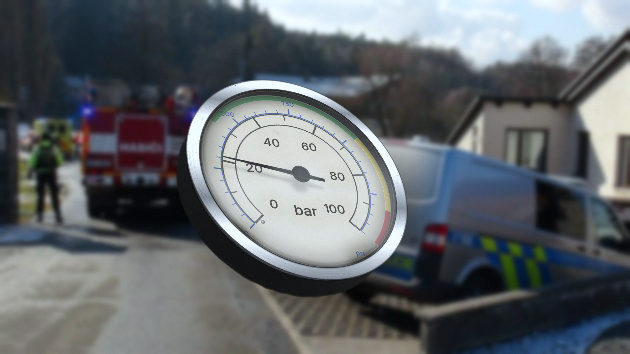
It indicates 20 bar
